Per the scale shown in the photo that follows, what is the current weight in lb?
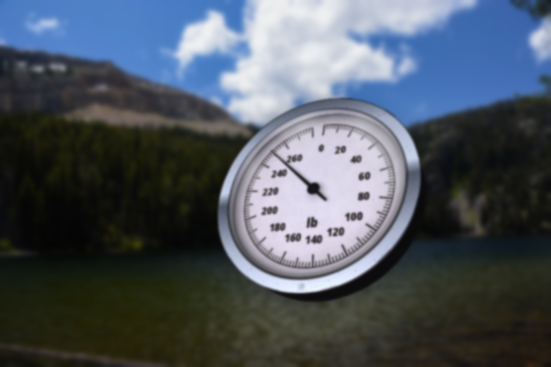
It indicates 250 lb
